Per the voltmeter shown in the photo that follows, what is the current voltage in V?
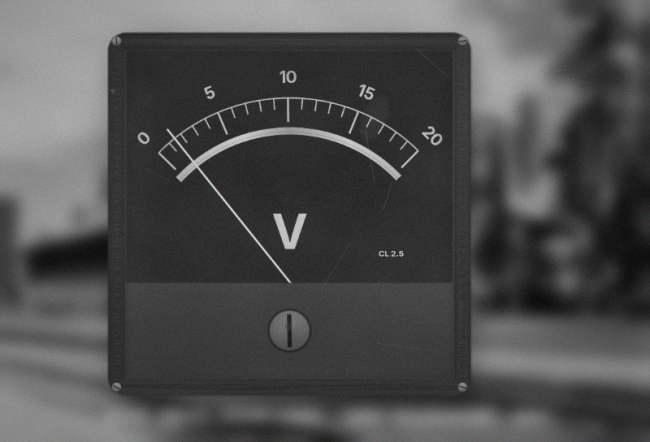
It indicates 1.5 V
